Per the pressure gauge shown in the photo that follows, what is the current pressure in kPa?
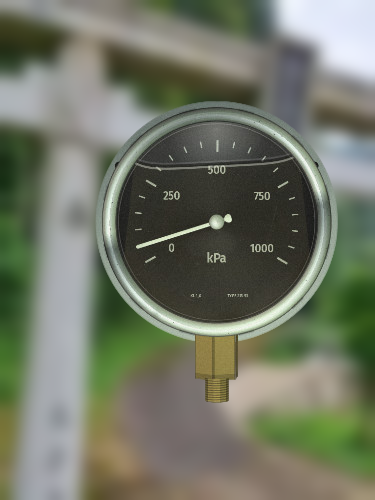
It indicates 50 kPa
